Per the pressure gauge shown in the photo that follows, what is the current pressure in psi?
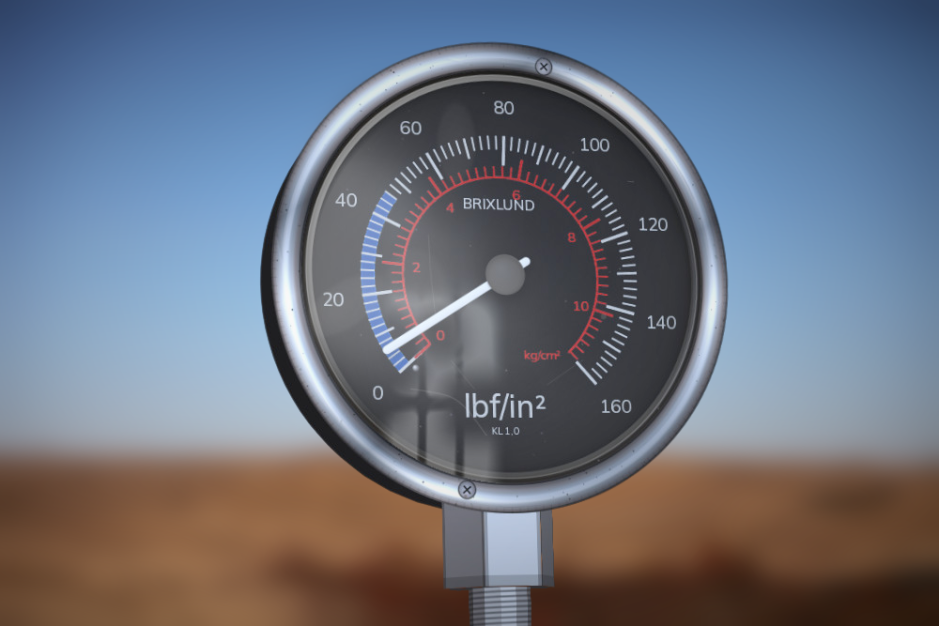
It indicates 6 psi
